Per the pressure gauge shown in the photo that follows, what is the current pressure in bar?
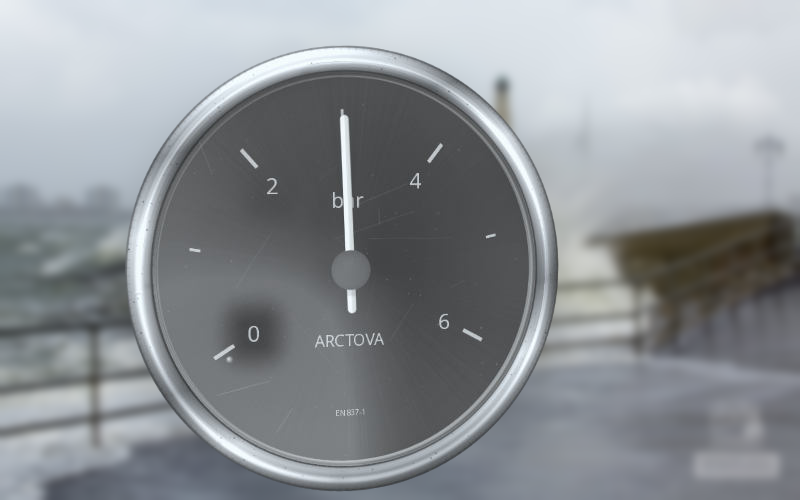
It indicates 3 bar
